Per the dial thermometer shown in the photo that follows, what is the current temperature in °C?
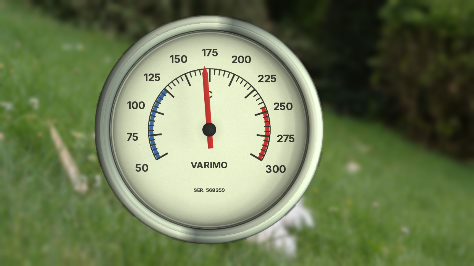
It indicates 170 °C
